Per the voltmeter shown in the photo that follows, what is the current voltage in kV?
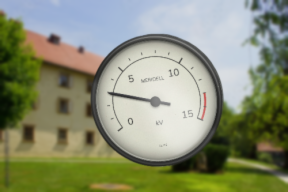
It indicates 3 kV
